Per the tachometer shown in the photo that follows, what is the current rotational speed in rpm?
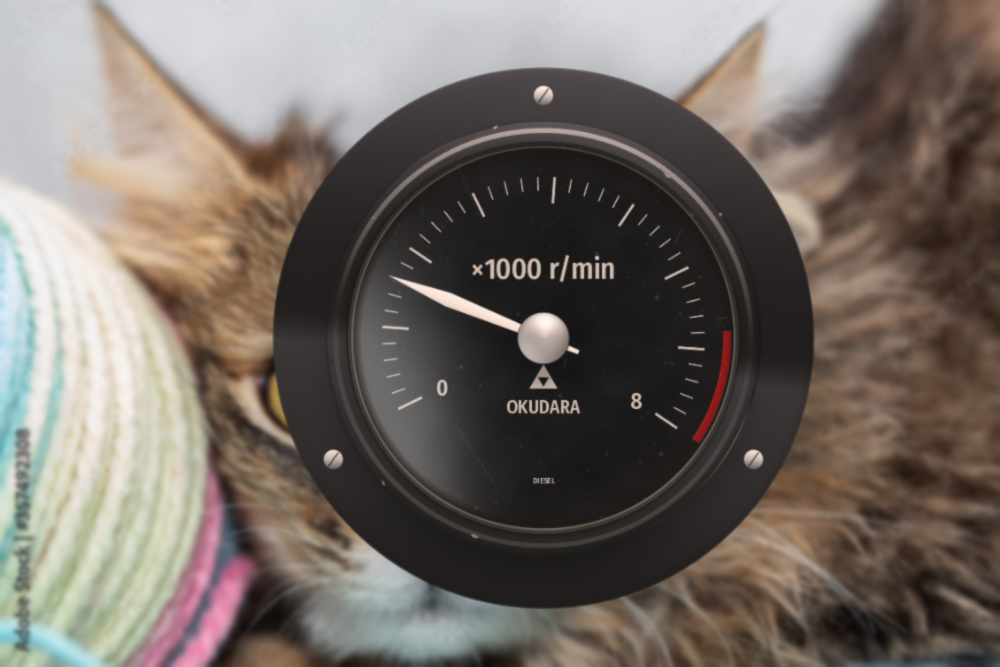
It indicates 1600 rpm
